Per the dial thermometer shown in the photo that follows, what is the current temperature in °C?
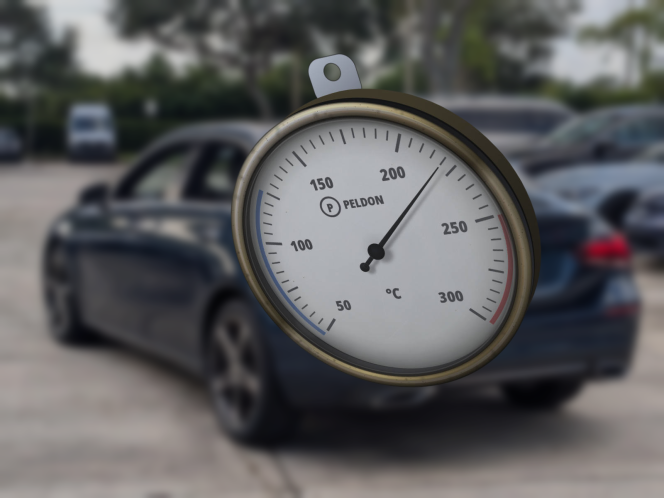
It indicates 220 °C
